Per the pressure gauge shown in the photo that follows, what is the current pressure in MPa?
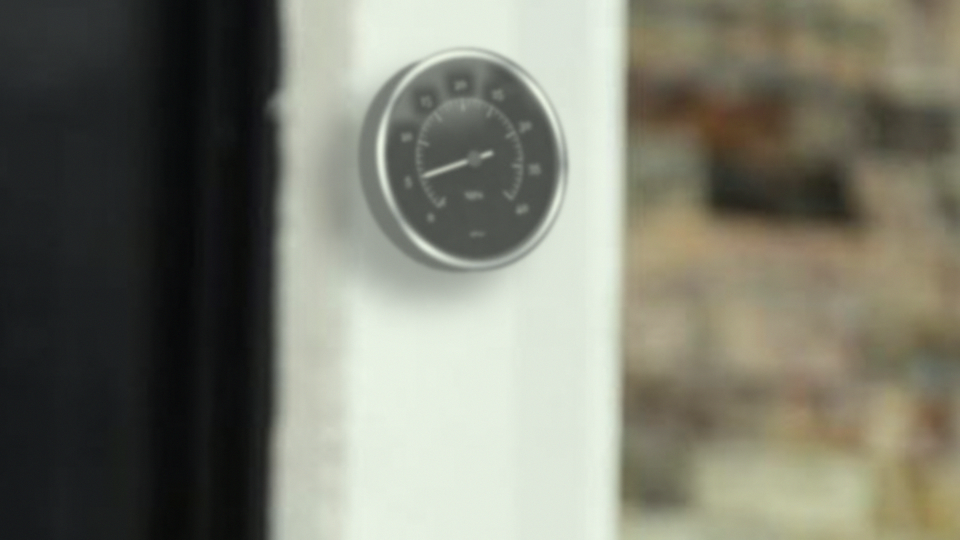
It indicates 5 MPa
